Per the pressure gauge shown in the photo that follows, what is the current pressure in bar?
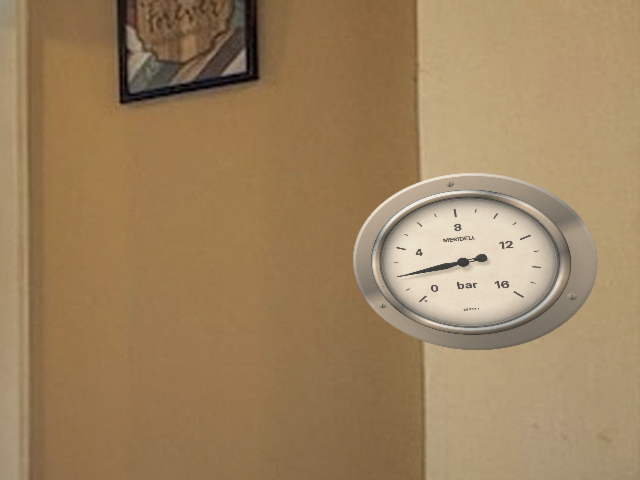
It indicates 2 bar
